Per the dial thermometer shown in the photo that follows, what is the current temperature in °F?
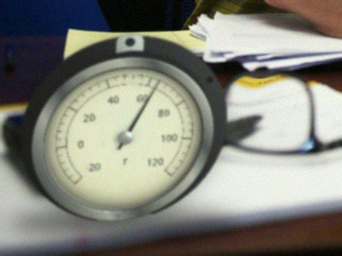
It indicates 64 °F
